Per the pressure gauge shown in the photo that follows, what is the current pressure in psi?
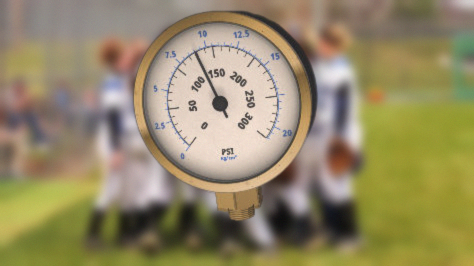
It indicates 130 psi
